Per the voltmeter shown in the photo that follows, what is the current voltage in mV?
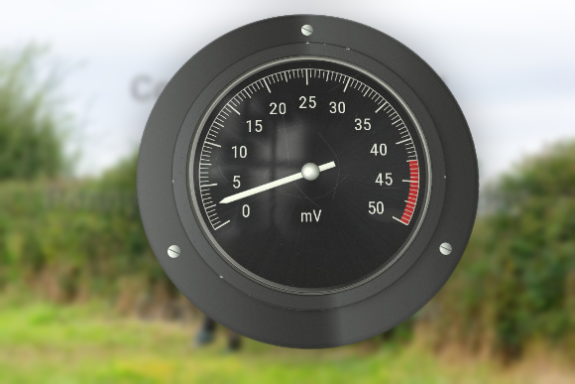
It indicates 2.5 mV
